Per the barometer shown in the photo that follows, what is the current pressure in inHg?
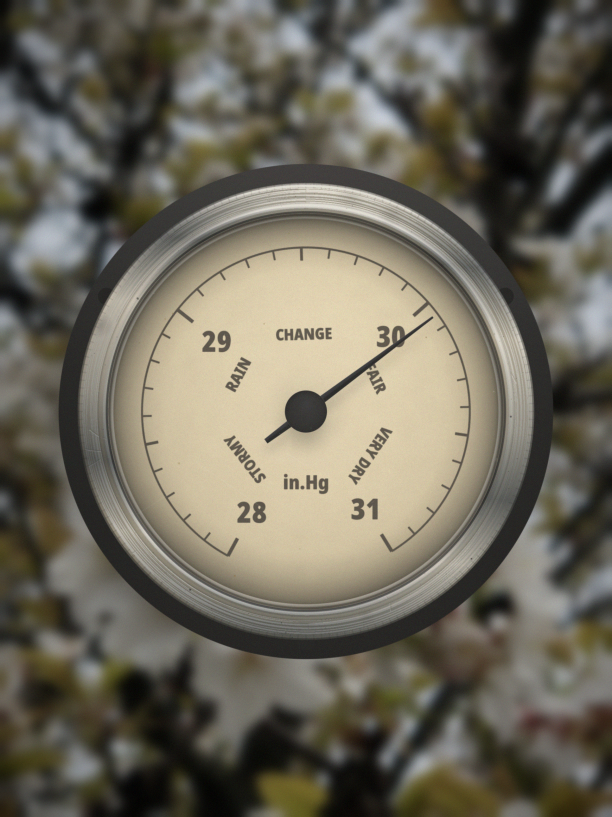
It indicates 30.05 inHg
